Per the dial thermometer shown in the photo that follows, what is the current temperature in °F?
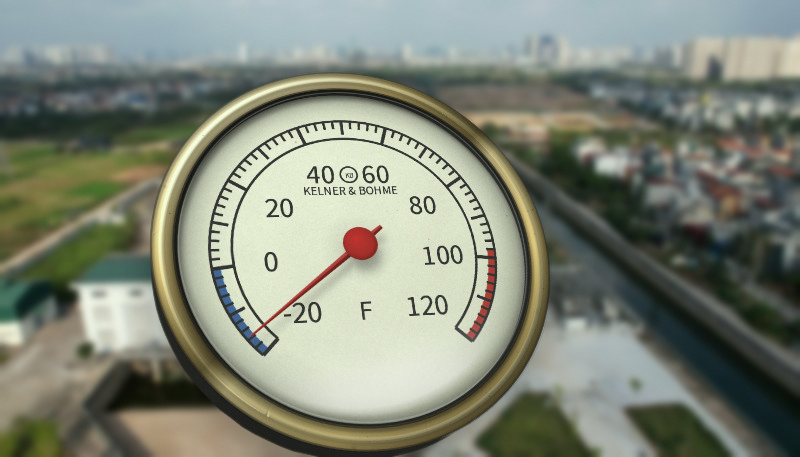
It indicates -16 °F
